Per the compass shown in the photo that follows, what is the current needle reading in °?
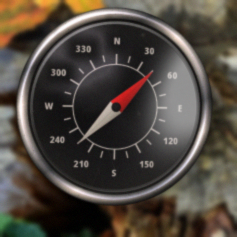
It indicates 45 °
